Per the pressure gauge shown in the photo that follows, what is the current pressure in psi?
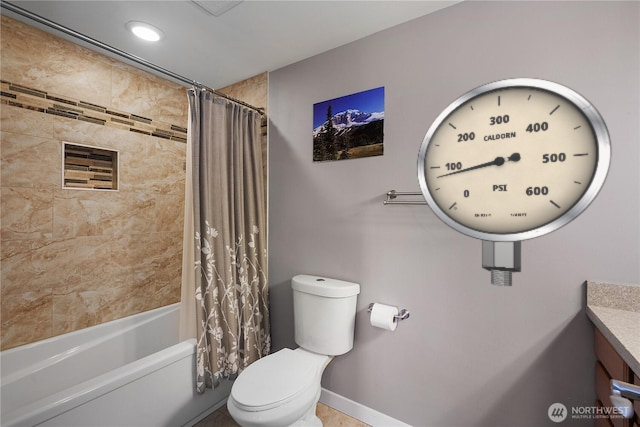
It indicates 75 psi
